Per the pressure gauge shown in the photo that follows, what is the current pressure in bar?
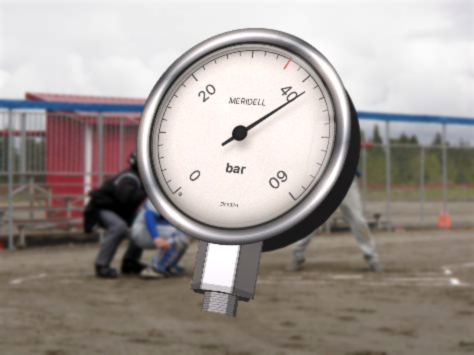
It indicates 42 bar
